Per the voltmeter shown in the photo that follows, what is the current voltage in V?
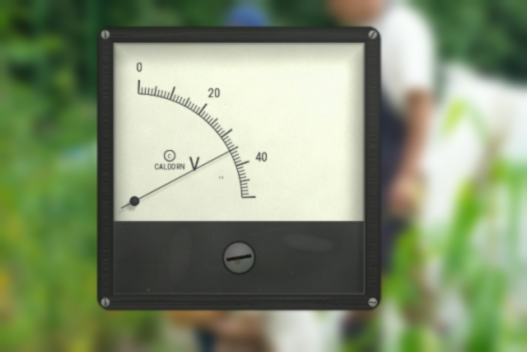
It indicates 35 V
